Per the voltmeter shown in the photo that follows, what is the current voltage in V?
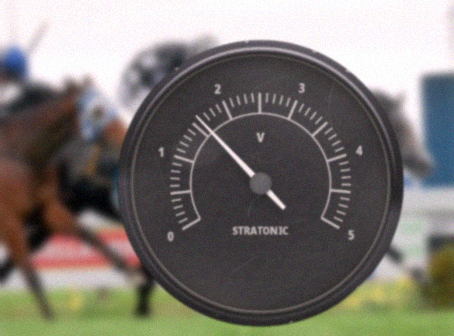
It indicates 1.6 V
